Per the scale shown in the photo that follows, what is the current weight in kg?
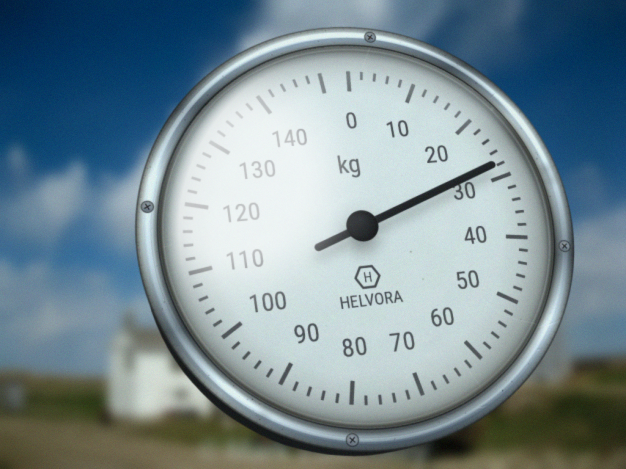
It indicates 28 kg
